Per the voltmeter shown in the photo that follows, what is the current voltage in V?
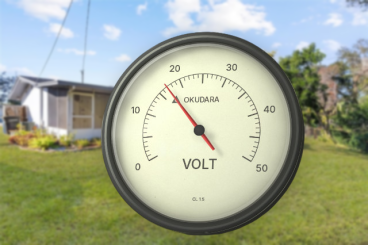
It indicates 17 V
